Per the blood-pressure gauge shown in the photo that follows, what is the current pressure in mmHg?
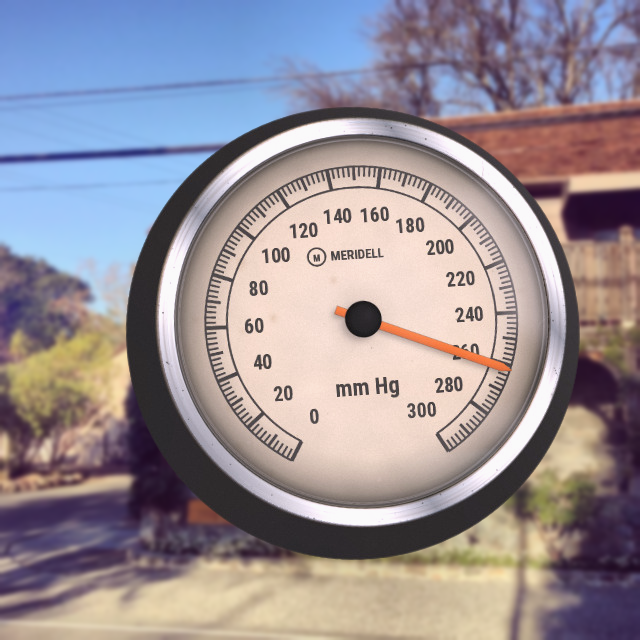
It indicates 262 mmHg
